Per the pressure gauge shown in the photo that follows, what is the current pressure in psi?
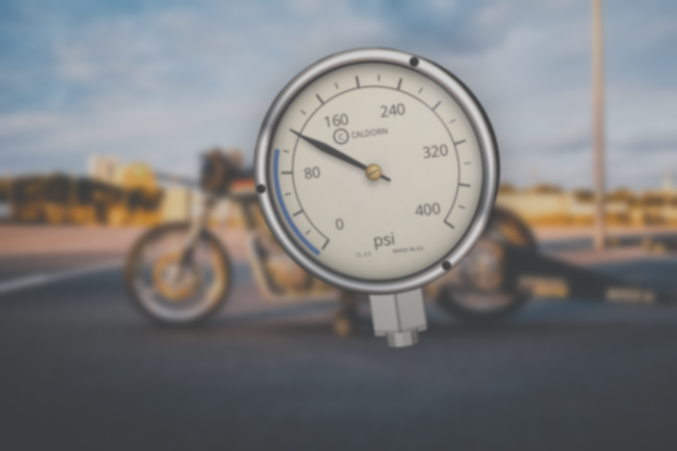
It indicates 120 psi
